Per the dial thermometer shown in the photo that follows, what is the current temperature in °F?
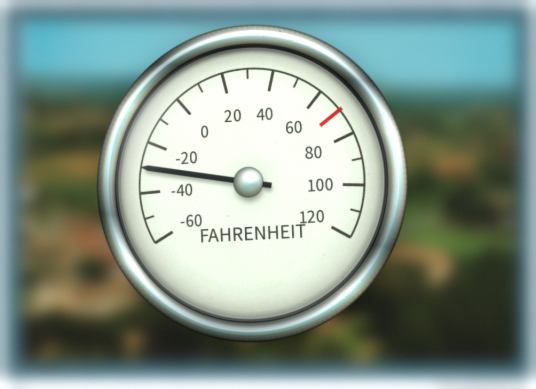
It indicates -30 °F
